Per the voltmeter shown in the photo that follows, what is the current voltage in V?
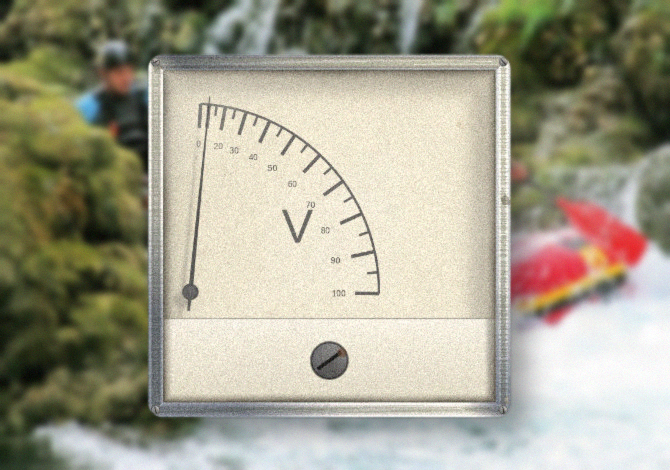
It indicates 10 V
